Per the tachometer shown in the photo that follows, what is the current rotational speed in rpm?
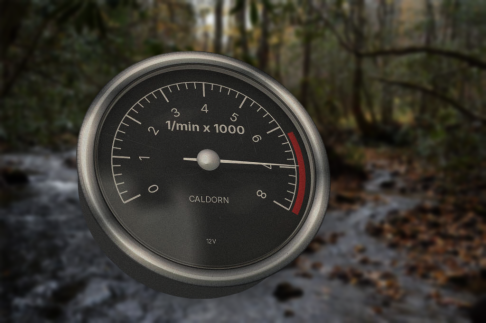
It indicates 7000 rpm
